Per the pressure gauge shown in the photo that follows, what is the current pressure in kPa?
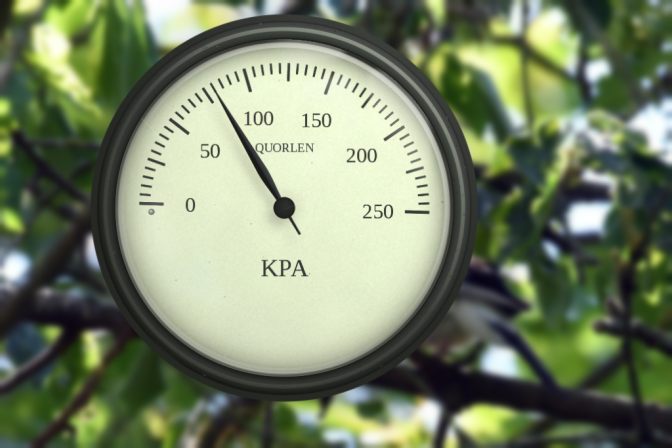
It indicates 80 kPa
